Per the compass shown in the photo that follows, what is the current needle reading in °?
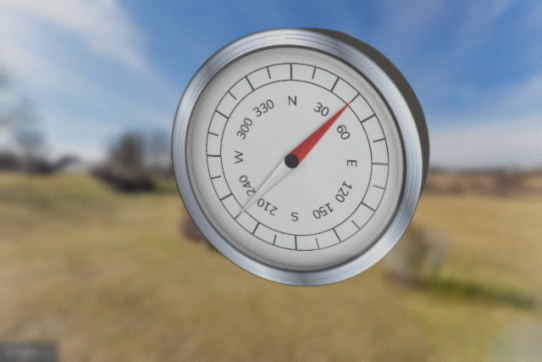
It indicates 45 °
